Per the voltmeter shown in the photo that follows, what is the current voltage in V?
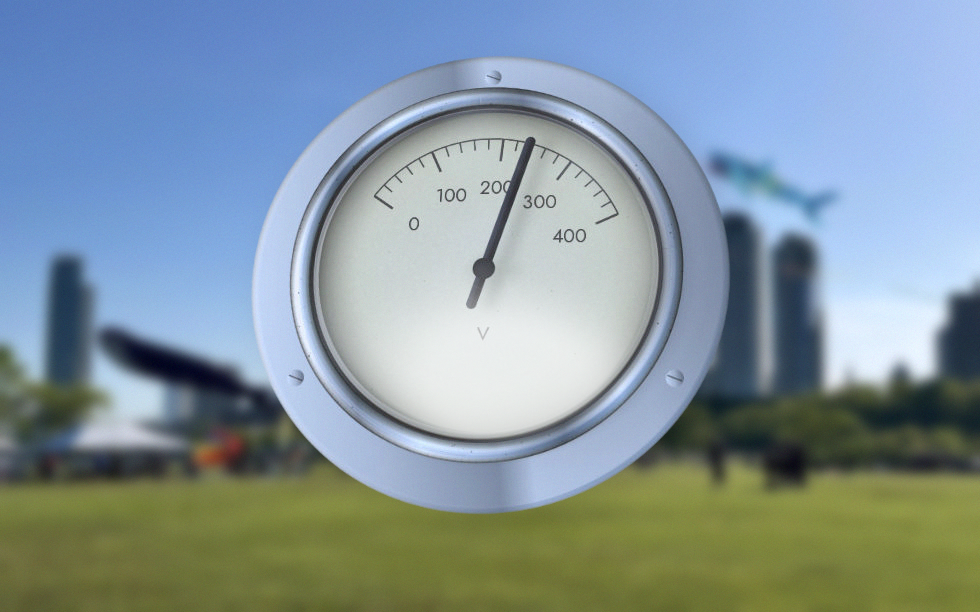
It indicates 240 V
